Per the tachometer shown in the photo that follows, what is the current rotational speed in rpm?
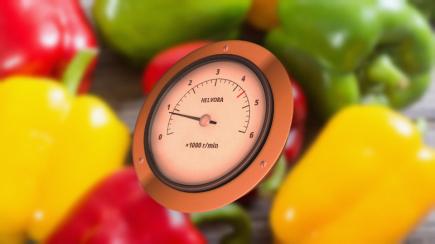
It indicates 800 rpm
